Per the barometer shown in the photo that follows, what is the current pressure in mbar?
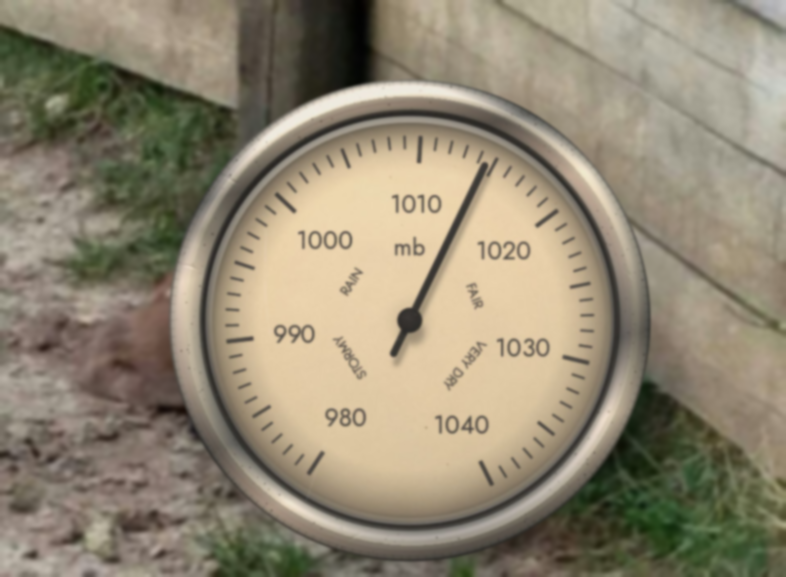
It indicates 1014.5 mbar
